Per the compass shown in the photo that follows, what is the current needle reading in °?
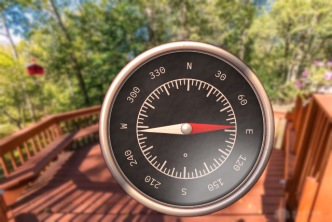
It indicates 85 °
